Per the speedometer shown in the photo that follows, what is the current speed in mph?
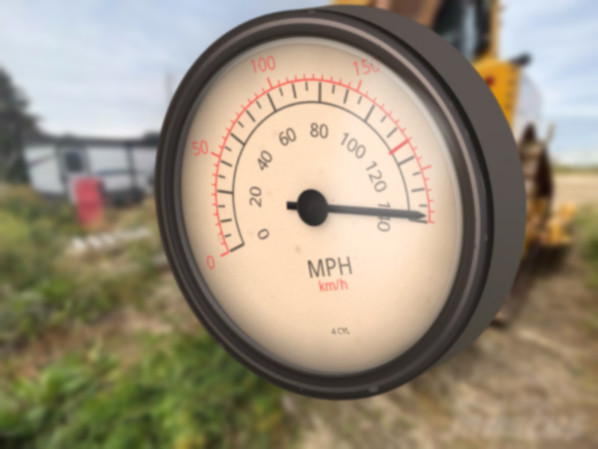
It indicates 137.5 mph
